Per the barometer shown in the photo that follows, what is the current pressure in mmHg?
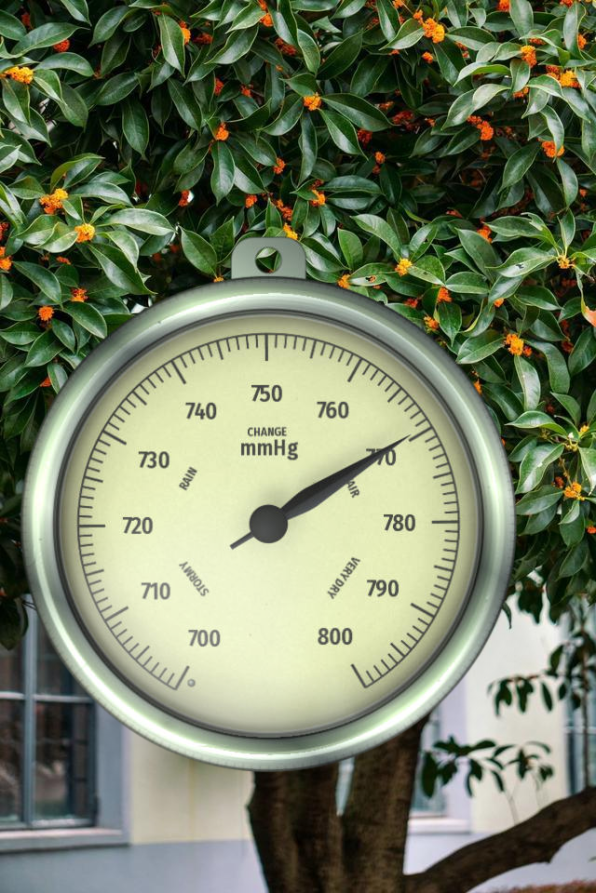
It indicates 769.5 mmHg
